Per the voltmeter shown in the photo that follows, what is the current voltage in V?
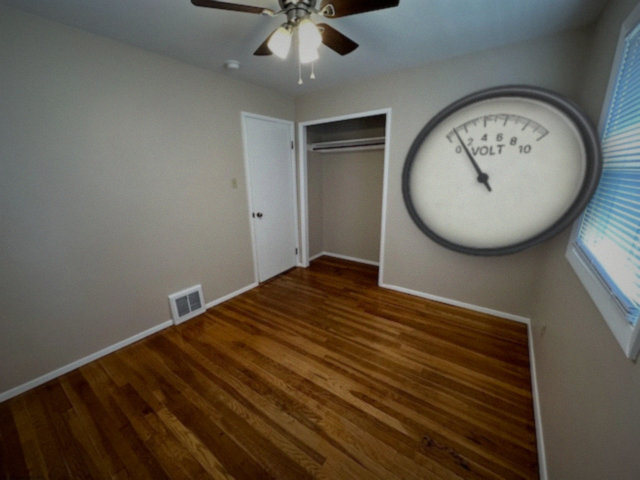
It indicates 1 V
